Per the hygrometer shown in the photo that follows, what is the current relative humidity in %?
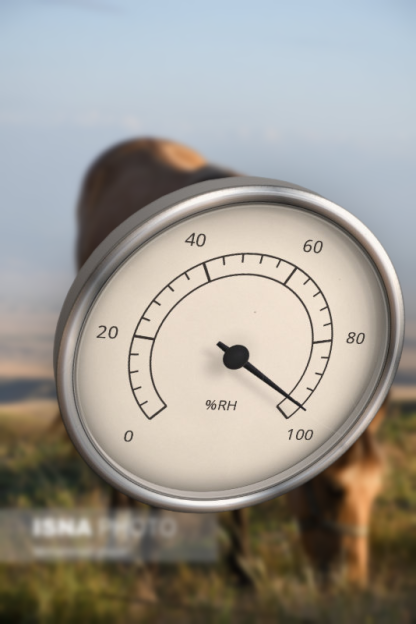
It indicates 96 %
